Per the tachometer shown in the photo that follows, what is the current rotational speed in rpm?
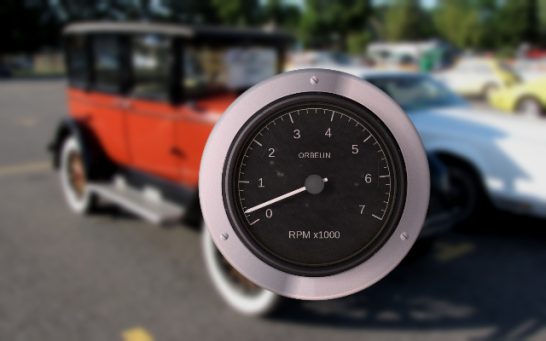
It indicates 300 rpm
